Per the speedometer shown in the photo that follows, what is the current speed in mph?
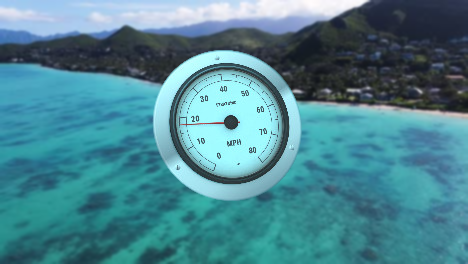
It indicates 17.5 mph
